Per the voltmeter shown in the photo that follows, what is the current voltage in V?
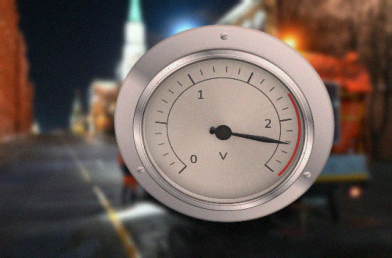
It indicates 2.2 V
